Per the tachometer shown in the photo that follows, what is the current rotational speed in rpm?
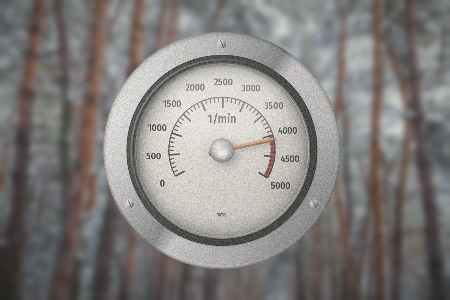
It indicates 4100 rpm
